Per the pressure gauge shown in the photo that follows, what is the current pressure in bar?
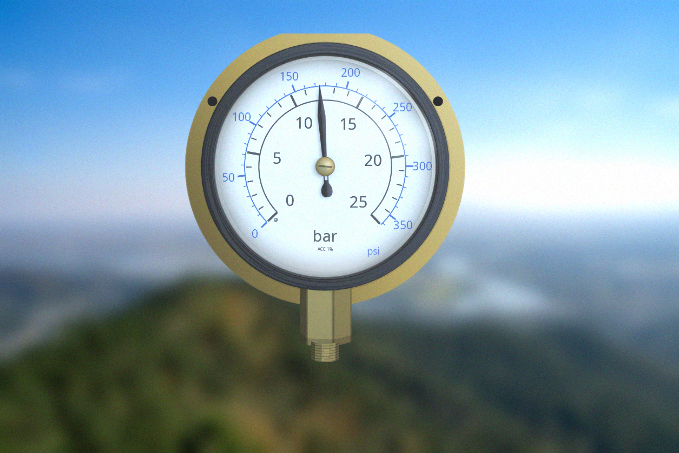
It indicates 12 bar
